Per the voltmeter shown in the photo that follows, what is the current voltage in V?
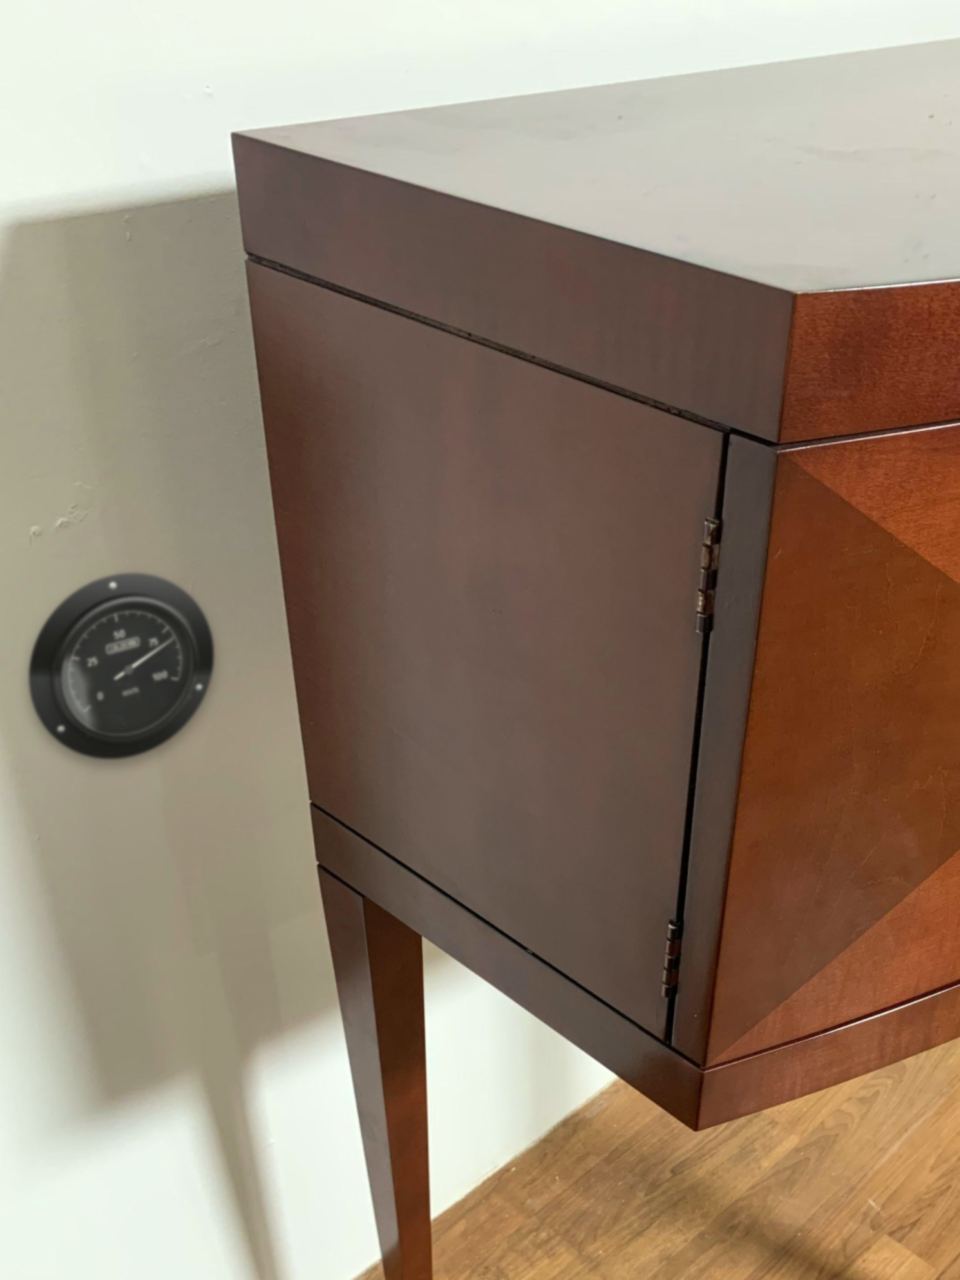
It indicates 80 V
